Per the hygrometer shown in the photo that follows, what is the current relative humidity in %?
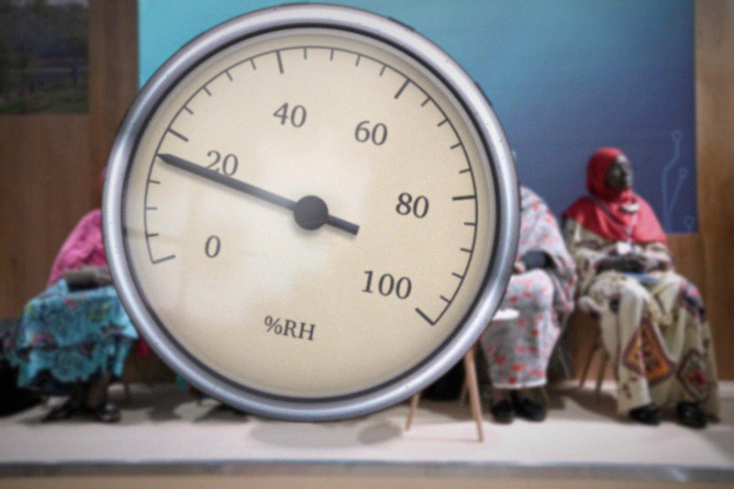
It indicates 16 %
